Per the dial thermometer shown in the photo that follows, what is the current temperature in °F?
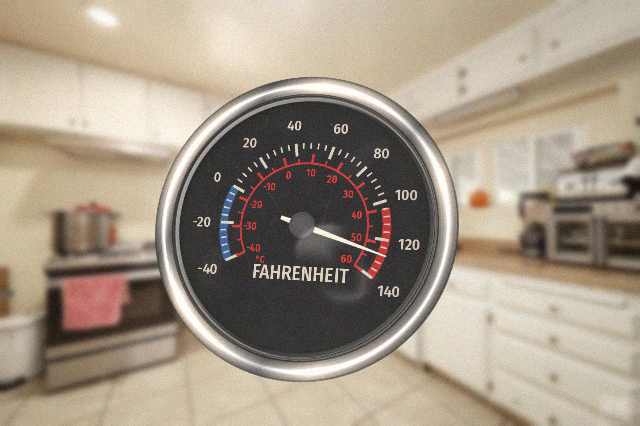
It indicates 128 °F
